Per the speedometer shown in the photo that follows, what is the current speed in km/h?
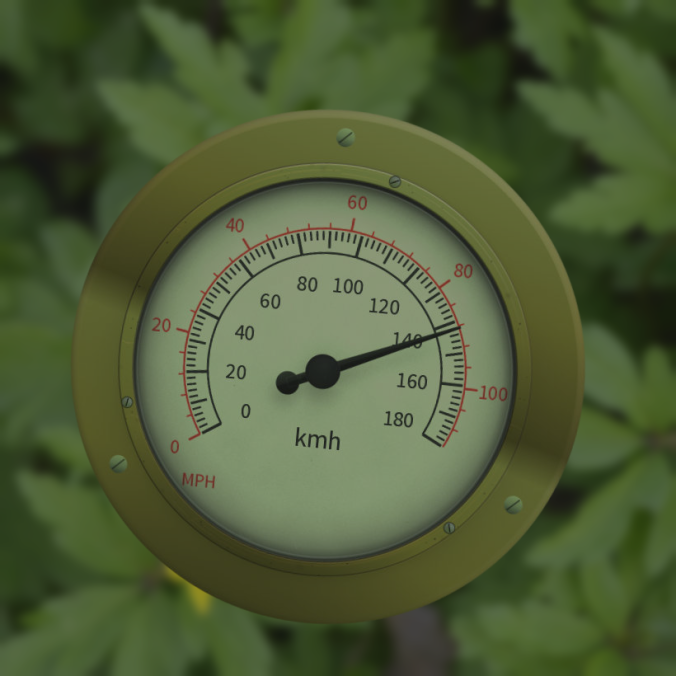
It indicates 142 km/h
